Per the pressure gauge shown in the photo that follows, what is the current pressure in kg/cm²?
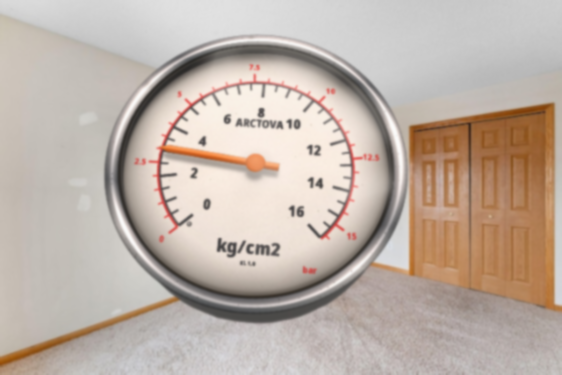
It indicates 3 kg/cm²
